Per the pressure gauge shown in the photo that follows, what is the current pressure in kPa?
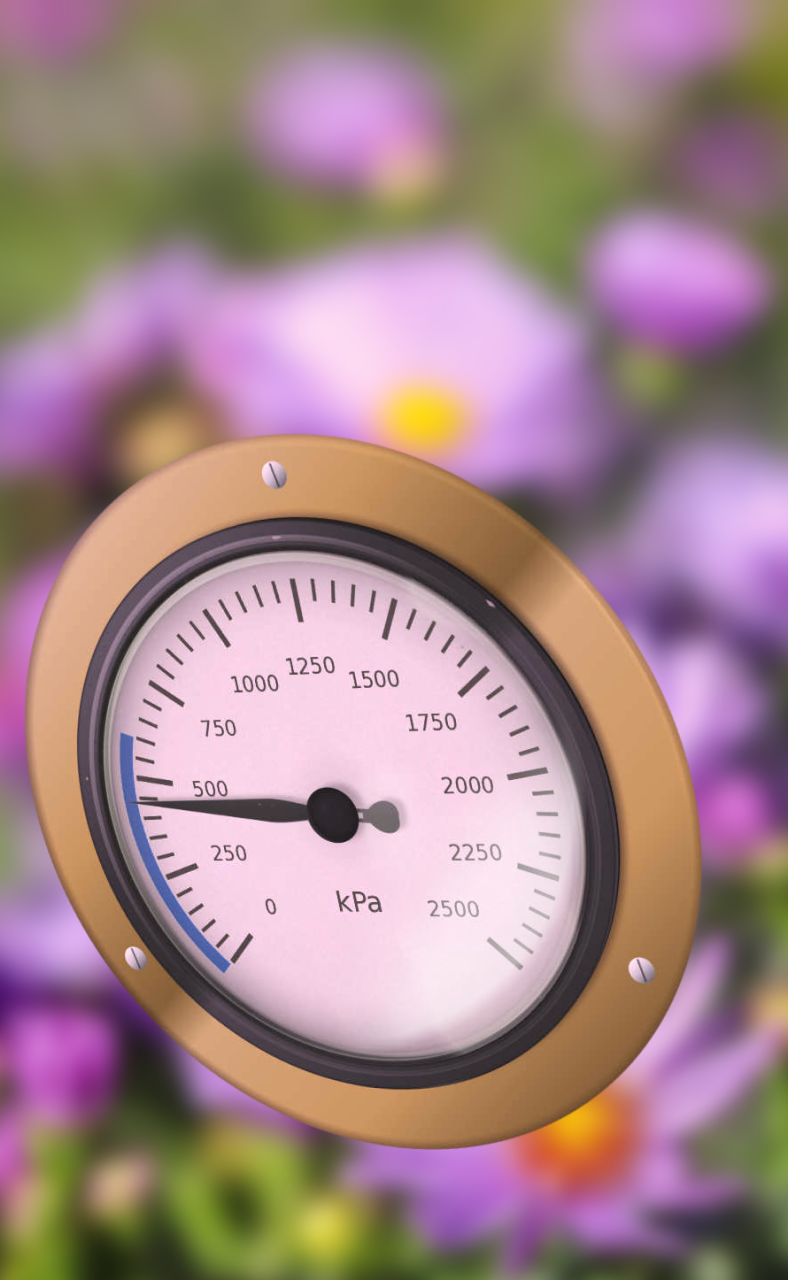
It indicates 450 kPa
